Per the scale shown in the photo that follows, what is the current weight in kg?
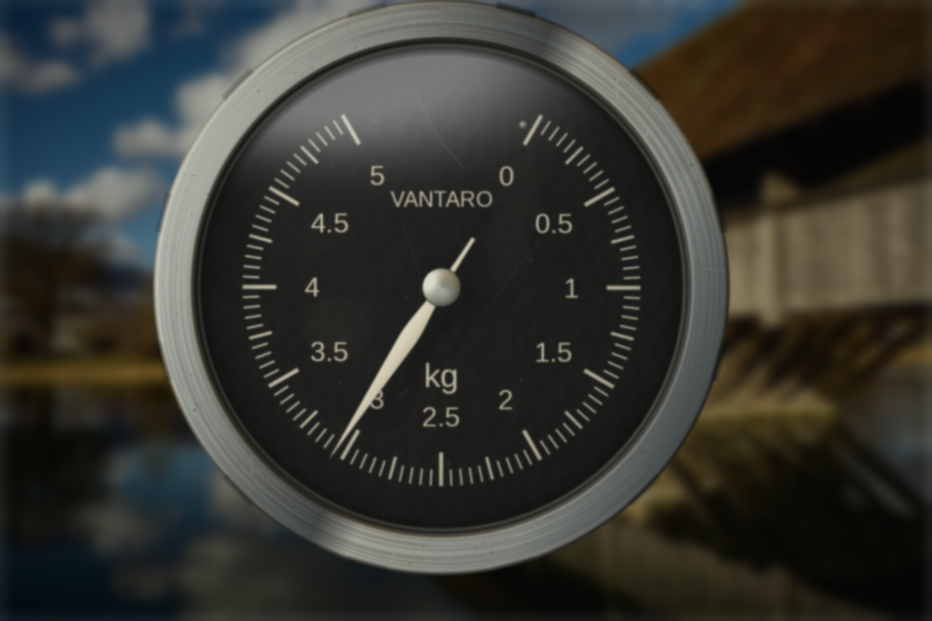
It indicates 3.05 kg
